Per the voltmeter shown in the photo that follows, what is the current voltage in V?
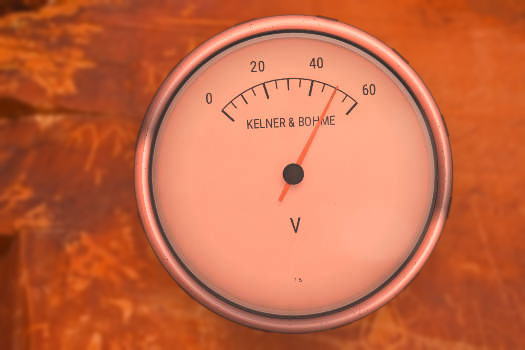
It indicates 50 V
